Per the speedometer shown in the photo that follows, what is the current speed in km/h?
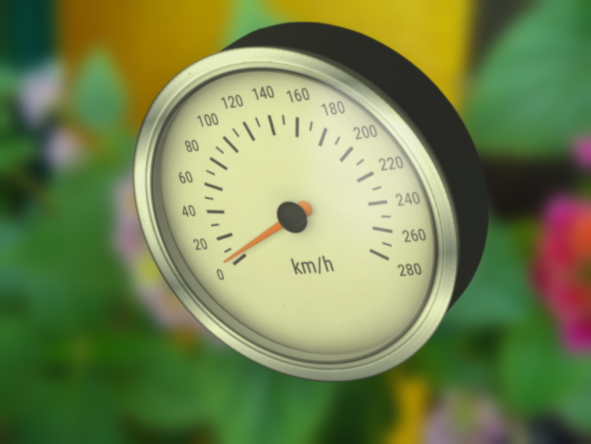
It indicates 5 km/h
